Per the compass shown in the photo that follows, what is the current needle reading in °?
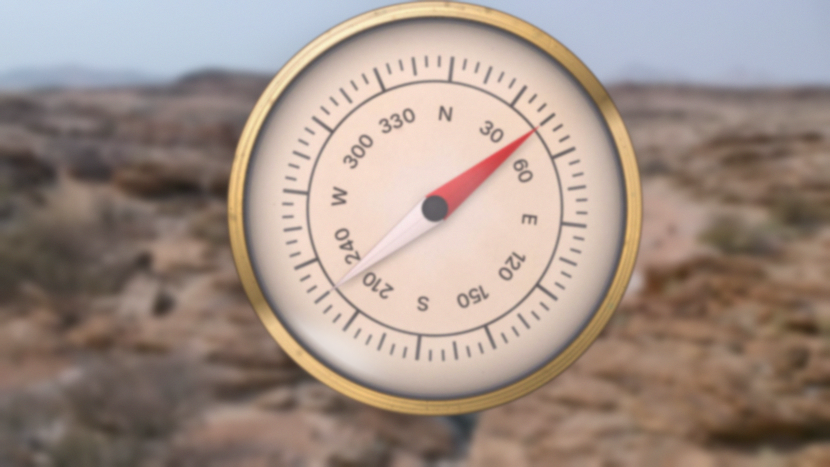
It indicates 45 °
